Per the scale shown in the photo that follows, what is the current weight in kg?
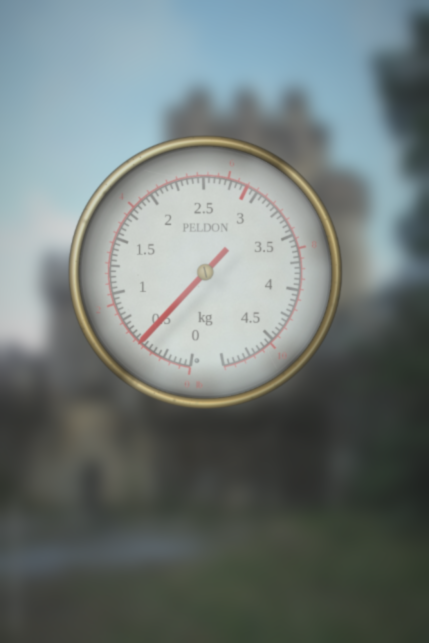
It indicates 0.5 kg
